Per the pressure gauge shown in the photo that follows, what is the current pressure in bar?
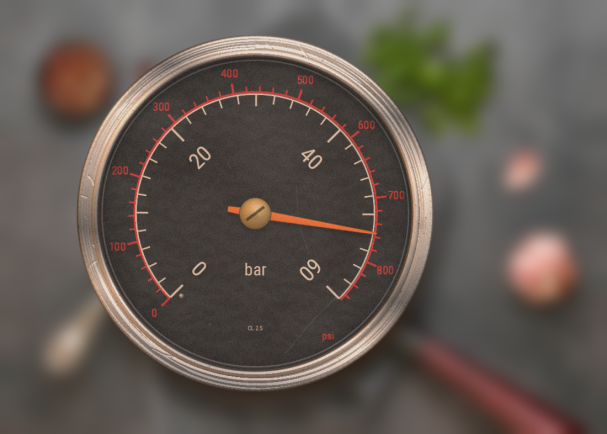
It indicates 52 bar
